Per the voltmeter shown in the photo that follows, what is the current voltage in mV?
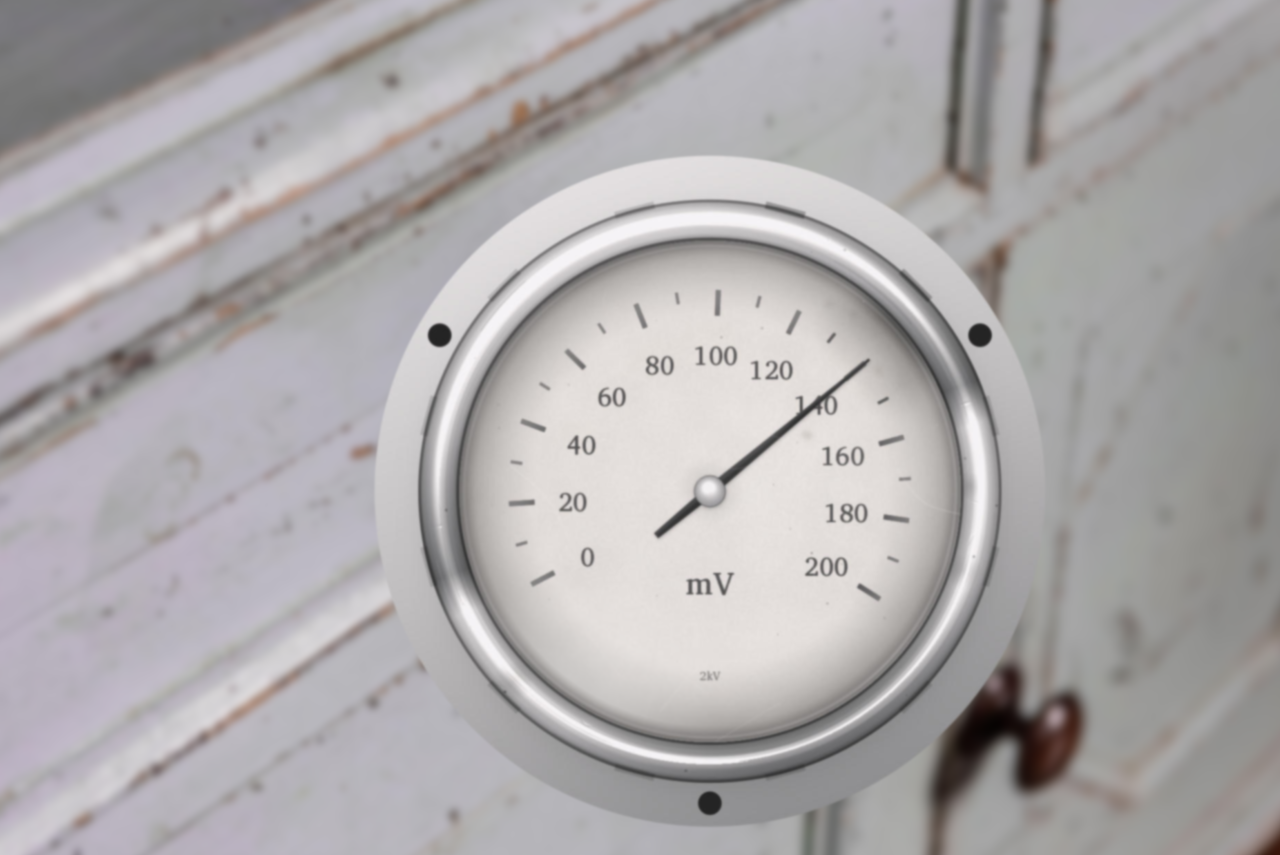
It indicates 140 mV
